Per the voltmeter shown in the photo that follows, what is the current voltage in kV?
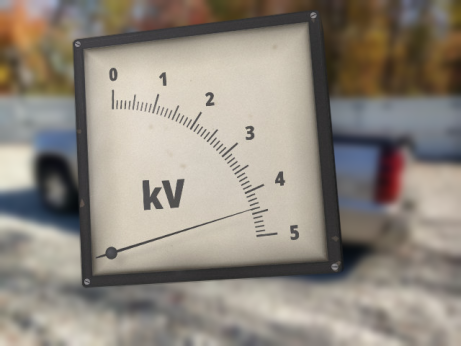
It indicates 4.4 kV
